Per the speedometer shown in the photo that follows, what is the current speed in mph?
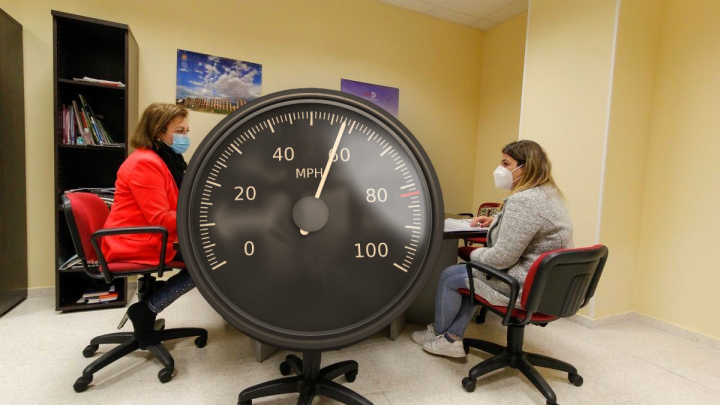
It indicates 58 mph
